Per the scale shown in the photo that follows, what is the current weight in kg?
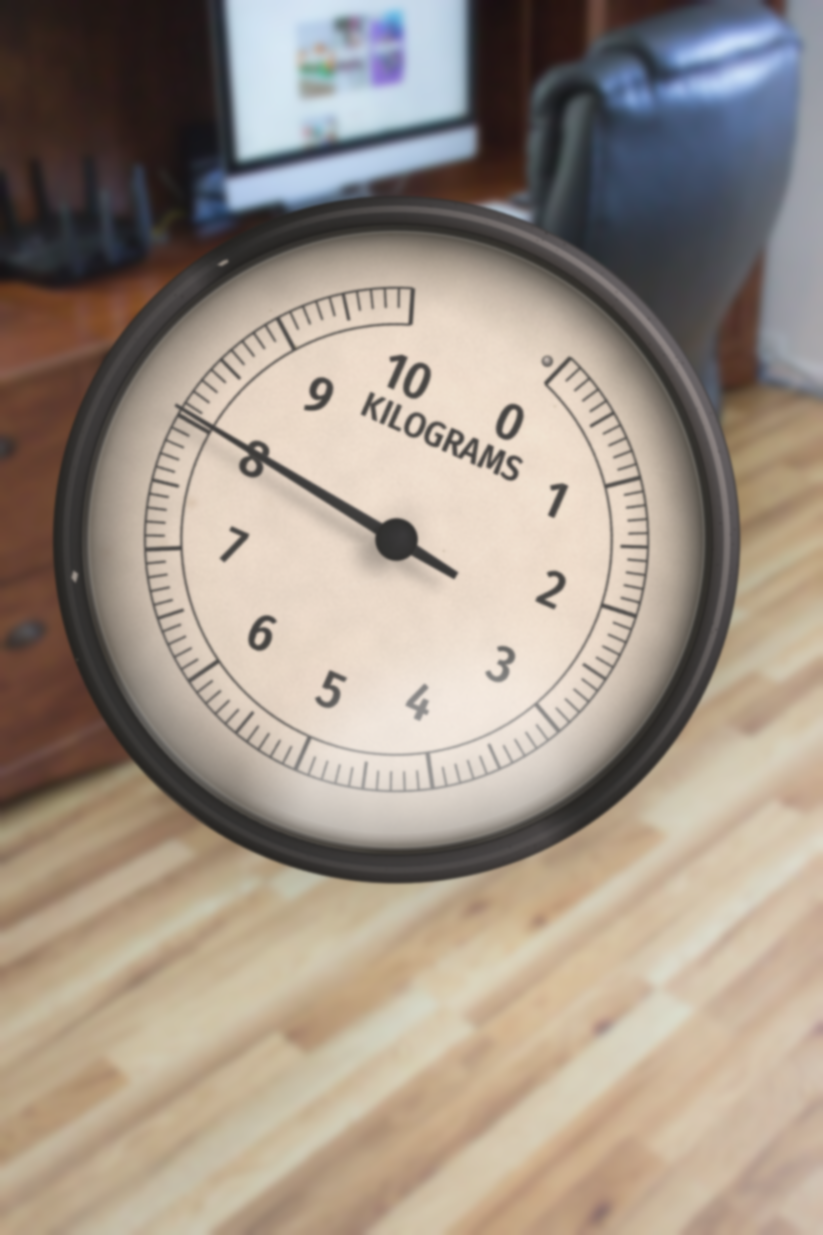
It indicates 8.05 kg
